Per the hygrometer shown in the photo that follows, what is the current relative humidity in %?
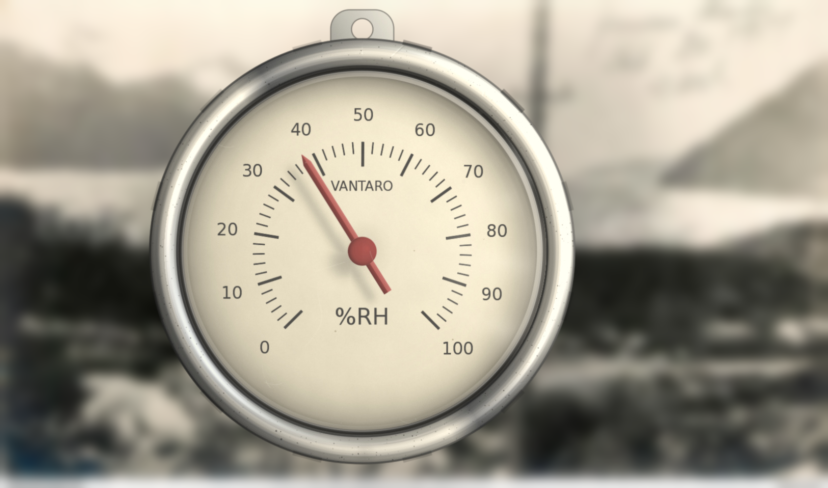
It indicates 38 %
